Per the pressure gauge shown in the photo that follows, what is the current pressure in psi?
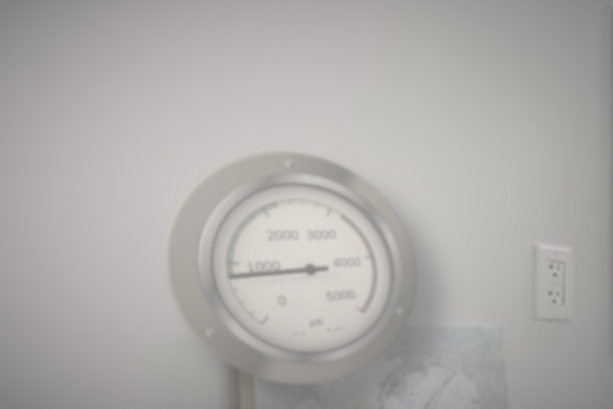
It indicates 800 psi
